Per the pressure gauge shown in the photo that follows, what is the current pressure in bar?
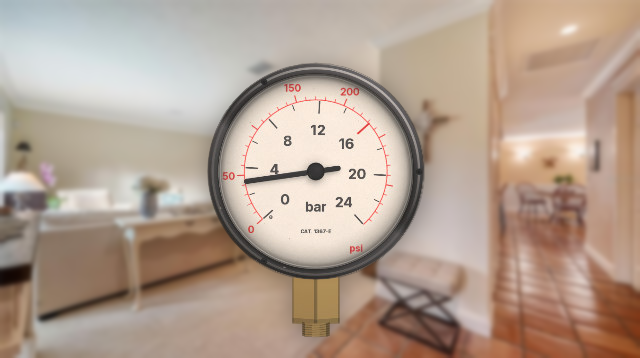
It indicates 3 bar
